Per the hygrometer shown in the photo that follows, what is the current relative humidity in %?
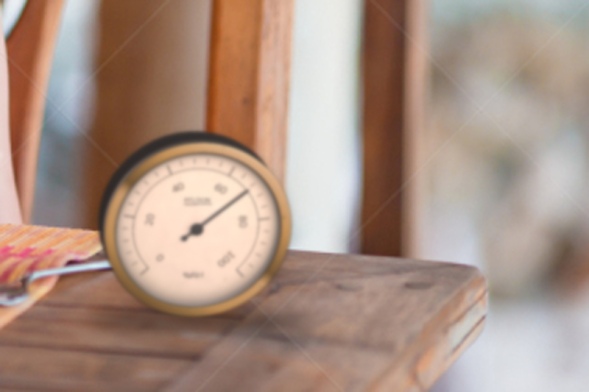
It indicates 68 %
